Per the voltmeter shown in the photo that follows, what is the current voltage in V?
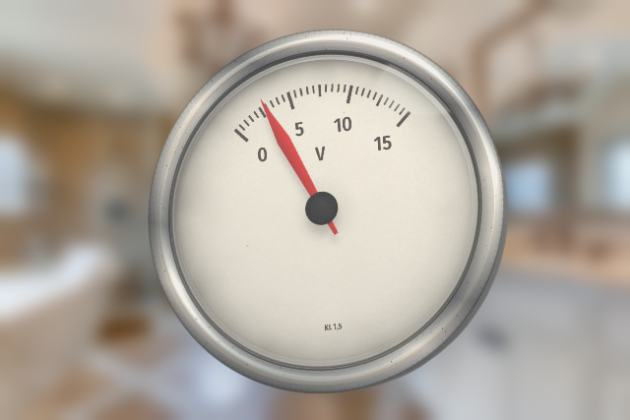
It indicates 3 V
